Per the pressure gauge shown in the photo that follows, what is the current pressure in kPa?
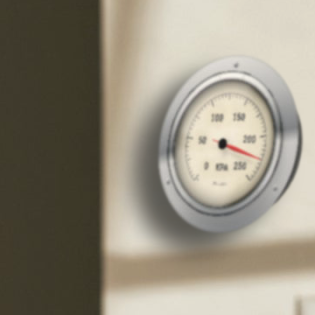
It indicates 225 kPa
